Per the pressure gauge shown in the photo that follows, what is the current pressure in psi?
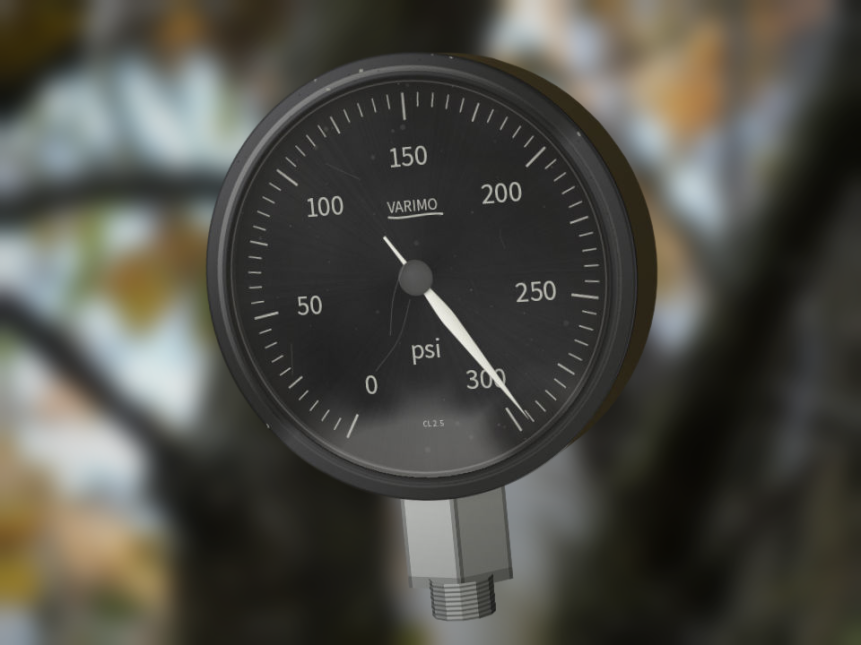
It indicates 295 psi
